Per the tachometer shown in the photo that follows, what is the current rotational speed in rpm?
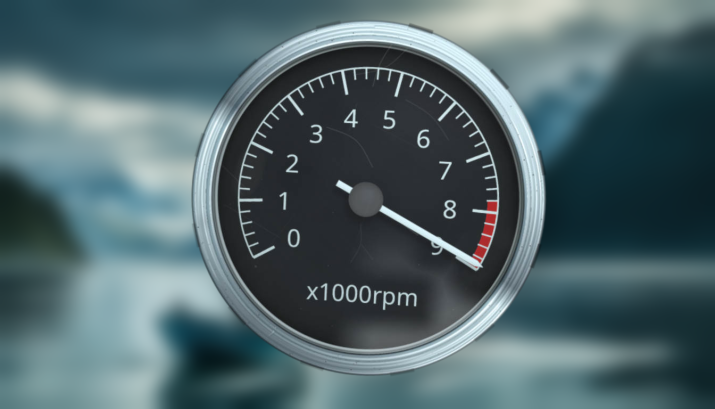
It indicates 8900 rpm
